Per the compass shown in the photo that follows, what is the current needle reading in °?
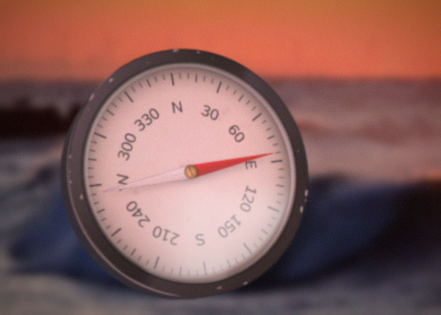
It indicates 85 °
